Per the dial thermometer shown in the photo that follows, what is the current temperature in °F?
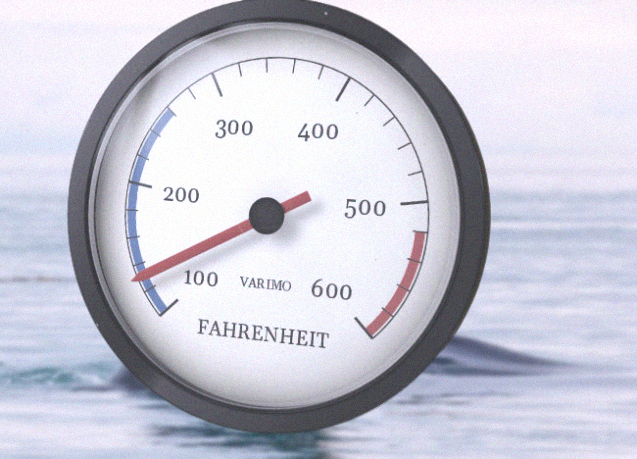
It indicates 130 °F
